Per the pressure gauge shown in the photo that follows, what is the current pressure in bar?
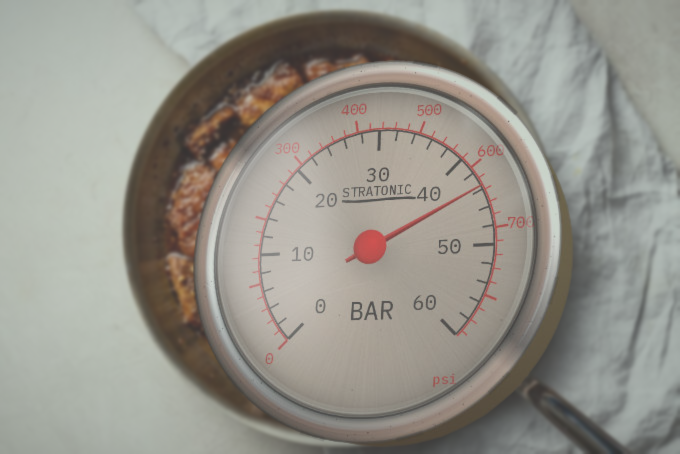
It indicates 44 bar
